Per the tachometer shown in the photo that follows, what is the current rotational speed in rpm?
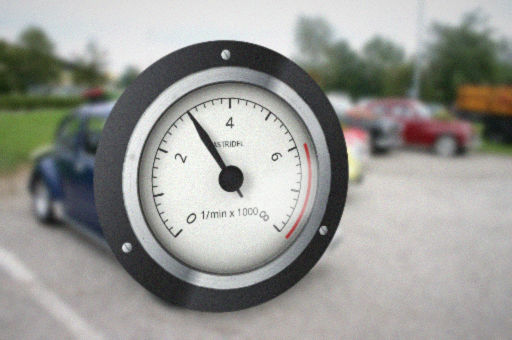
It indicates 3000 rpm
